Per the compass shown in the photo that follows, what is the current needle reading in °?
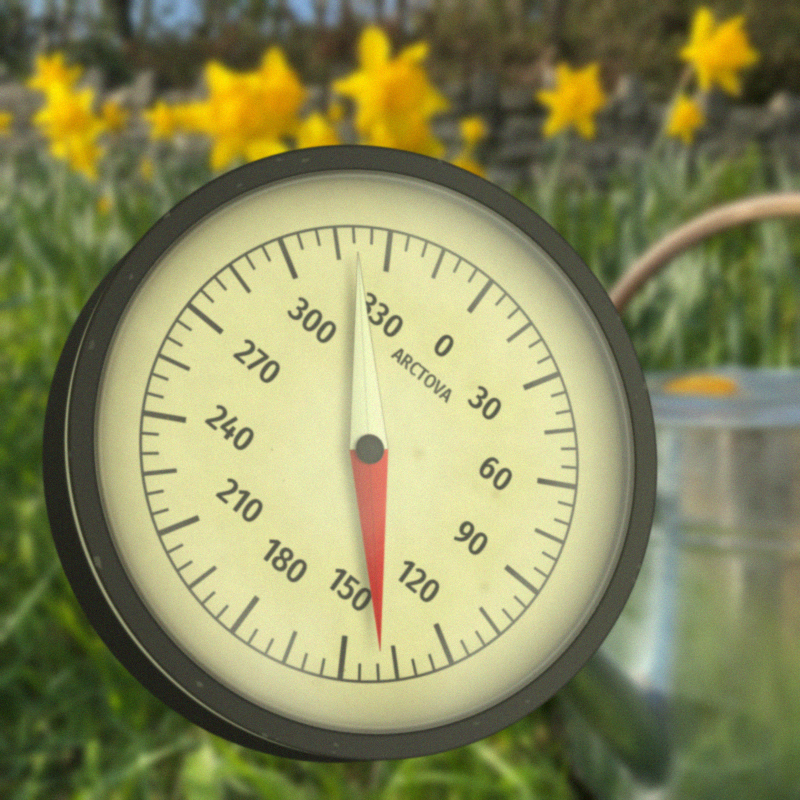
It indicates 140 °
